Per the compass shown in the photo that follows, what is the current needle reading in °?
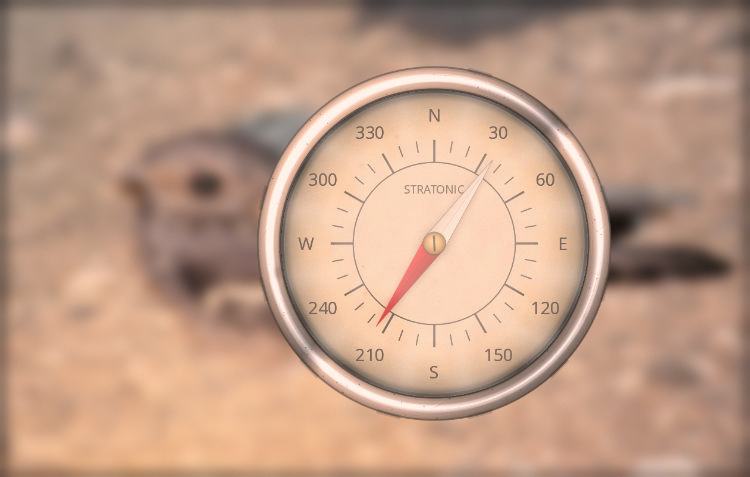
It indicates 215 °
